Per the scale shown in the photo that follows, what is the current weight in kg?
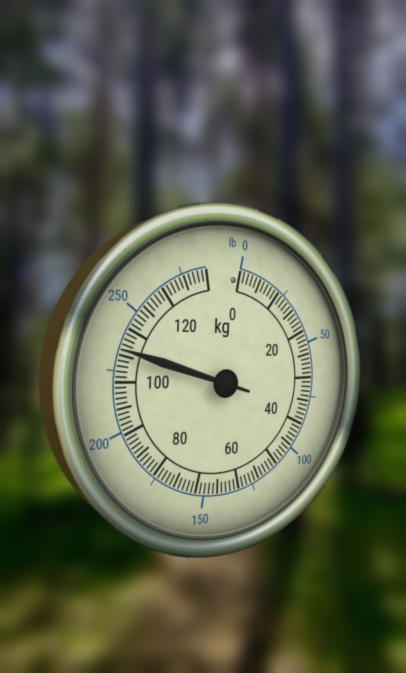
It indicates 106 kg
